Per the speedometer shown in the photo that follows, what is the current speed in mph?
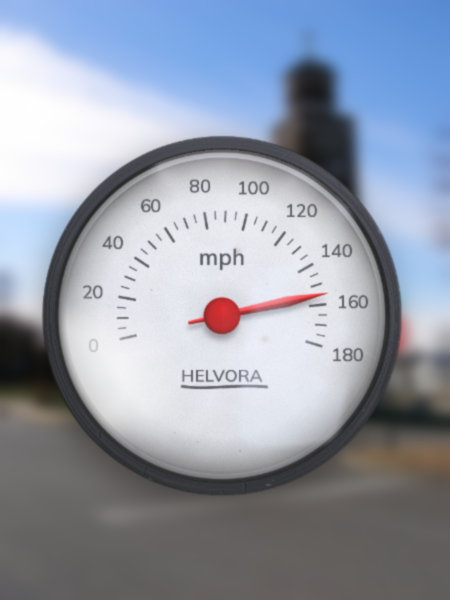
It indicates 155 mph
